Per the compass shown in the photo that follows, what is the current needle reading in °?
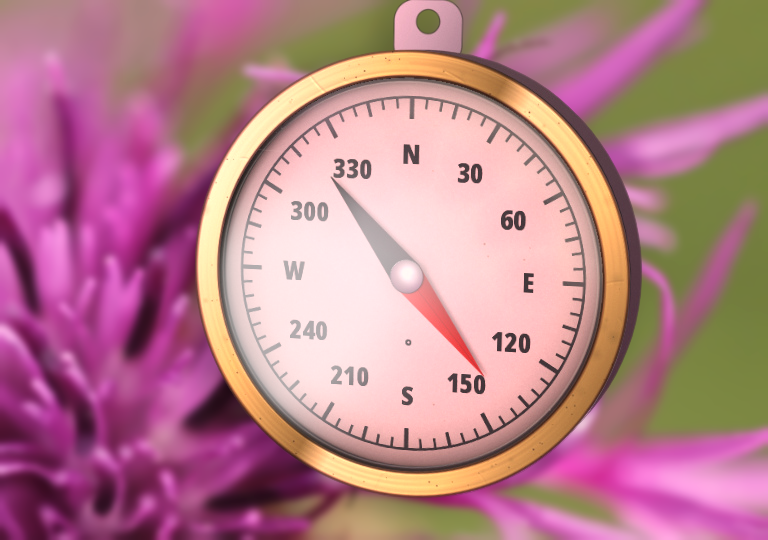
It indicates 140 °
